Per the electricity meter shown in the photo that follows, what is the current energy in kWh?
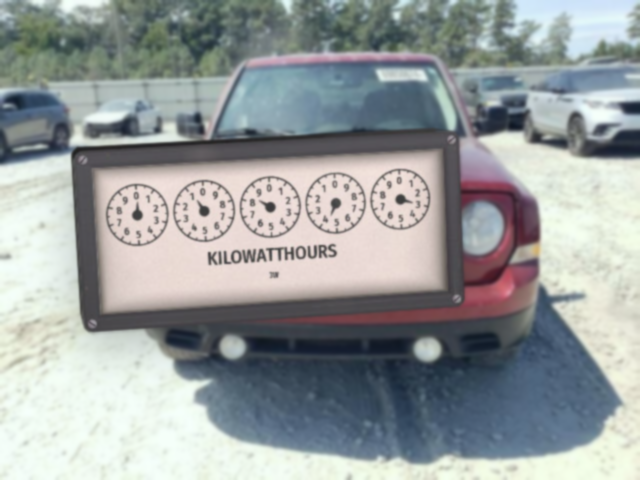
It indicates 843 kWh
